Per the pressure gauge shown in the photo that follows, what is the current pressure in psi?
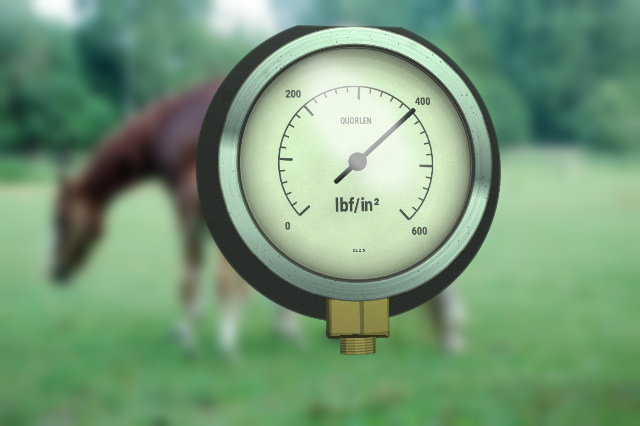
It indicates 400 psi
